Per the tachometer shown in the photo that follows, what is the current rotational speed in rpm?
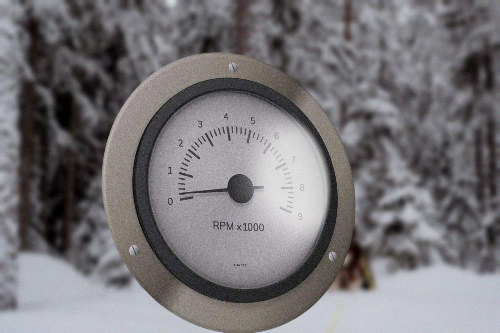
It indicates 200 rpm
